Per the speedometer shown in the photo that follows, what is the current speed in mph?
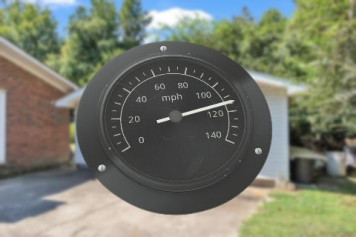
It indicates 115 mph
